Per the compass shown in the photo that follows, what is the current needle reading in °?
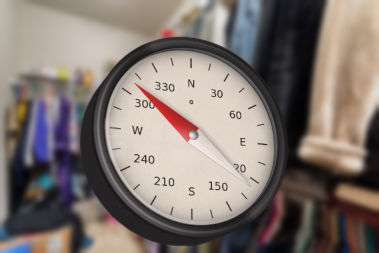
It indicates 307.5 °
